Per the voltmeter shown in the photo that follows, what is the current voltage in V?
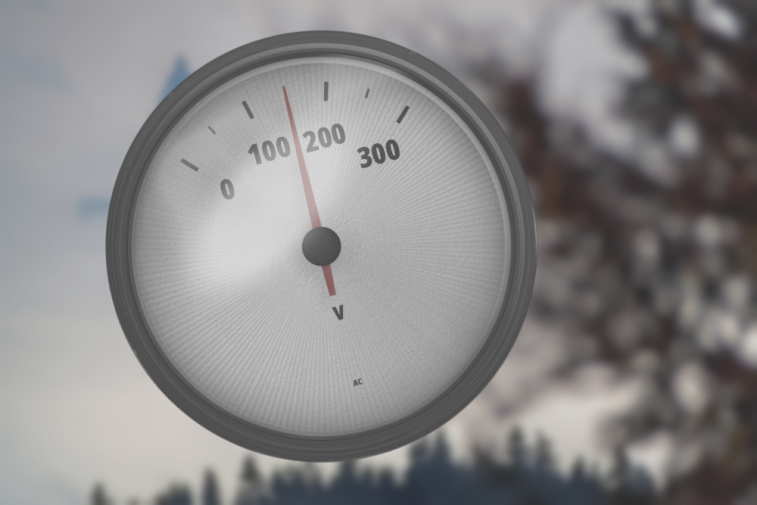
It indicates 150 V
